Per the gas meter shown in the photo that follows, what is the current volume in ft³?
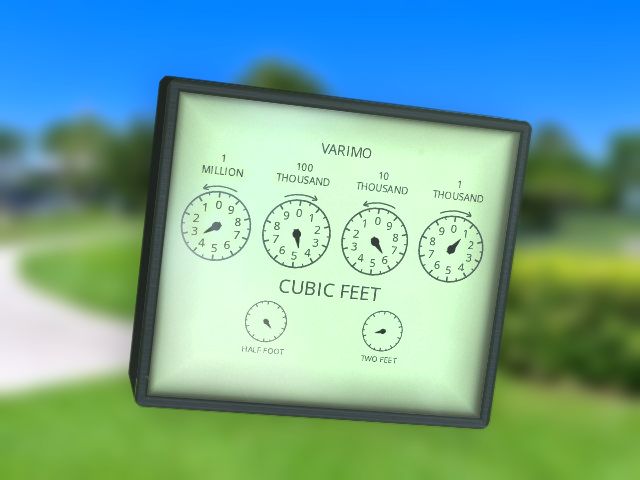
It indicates 346100 ft³
